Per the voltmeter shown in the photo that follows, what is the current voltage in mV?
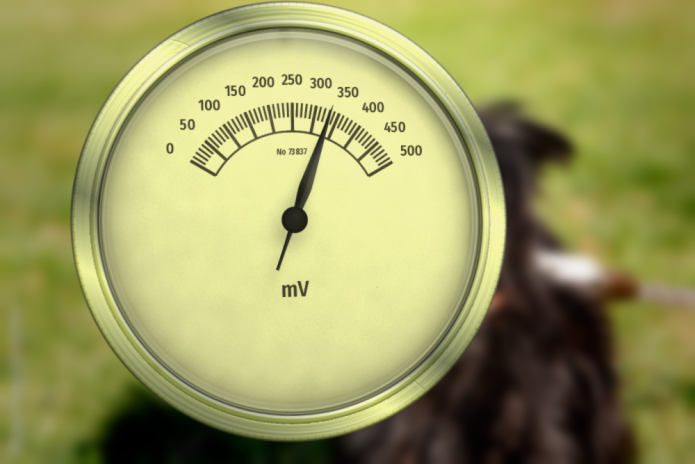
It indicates 330 mV
